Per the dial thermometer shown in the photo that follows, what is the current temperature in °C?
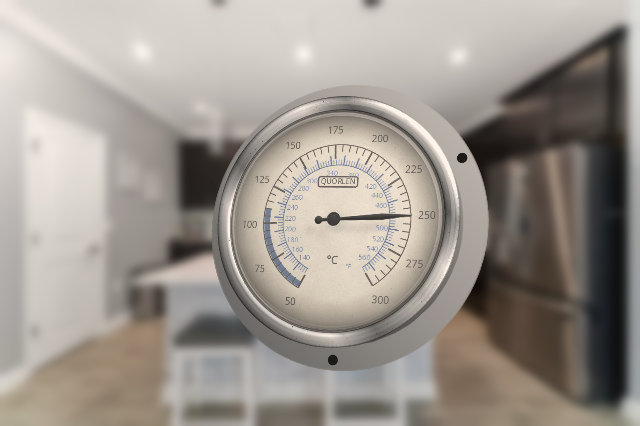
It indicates 250 °C
